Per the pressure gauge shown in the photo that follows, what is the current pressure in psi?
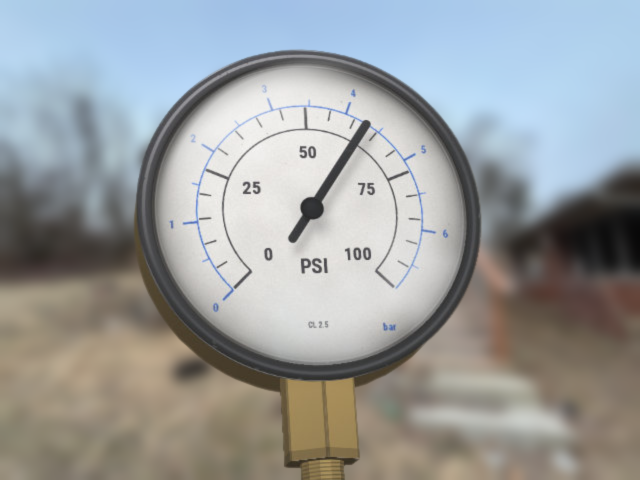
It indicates 62.5 psi
